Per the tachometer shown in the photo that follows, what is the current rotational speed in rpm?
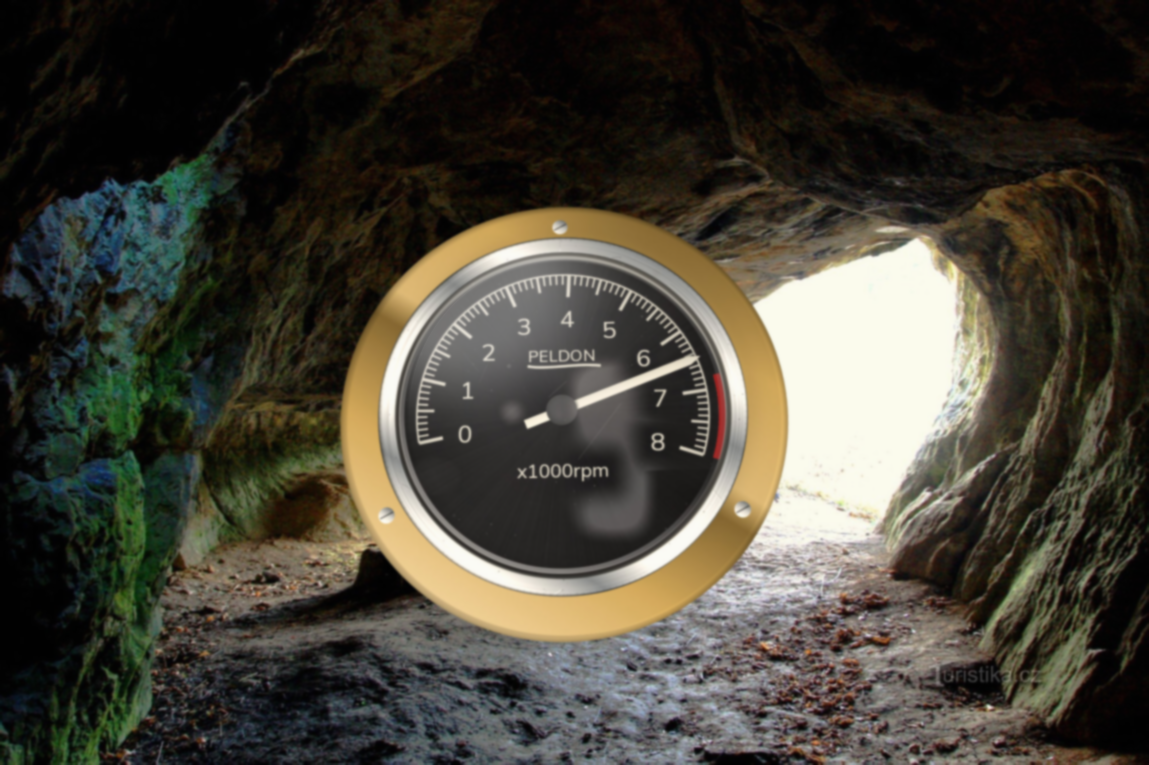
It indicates 6500 rpm
